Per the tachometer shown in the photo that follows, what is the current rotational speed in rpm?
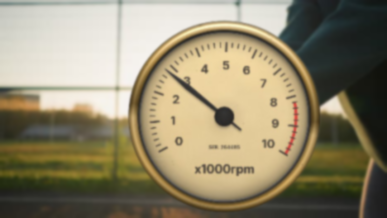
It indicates 2800 rpm
